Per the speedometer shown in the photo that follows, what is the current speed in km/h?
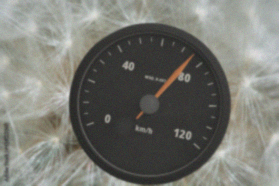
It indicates 75 km/h
